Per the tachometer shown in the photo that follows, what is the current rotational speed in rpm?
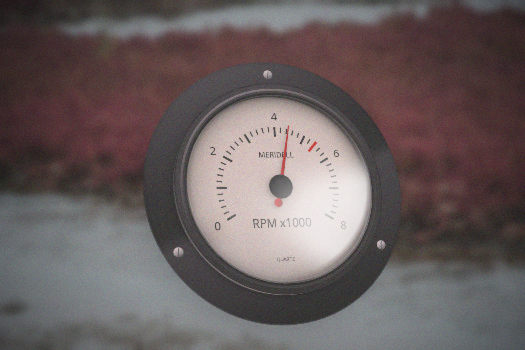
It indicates 4400 rpm
